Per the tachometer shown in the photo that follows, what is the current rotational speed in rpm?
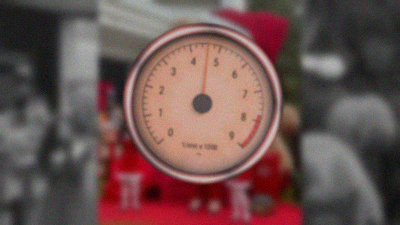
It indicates 4600 rpm
